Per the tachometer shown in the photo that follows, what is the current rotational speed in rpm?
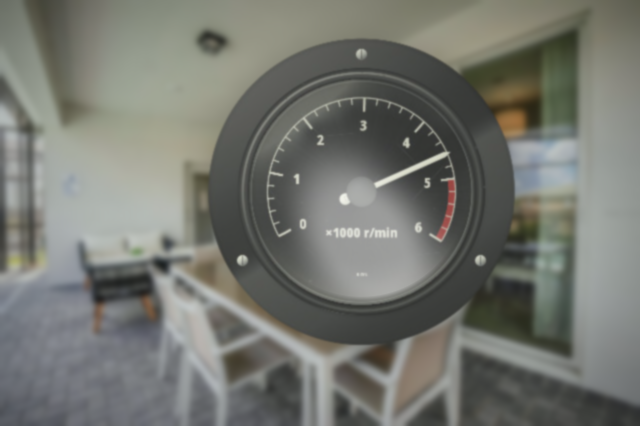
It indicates 4600 rpm
